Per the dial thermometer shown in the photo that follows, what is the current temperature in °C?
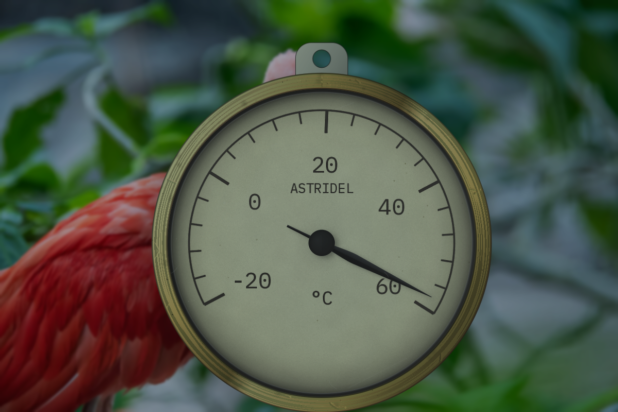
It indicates 58 °C
